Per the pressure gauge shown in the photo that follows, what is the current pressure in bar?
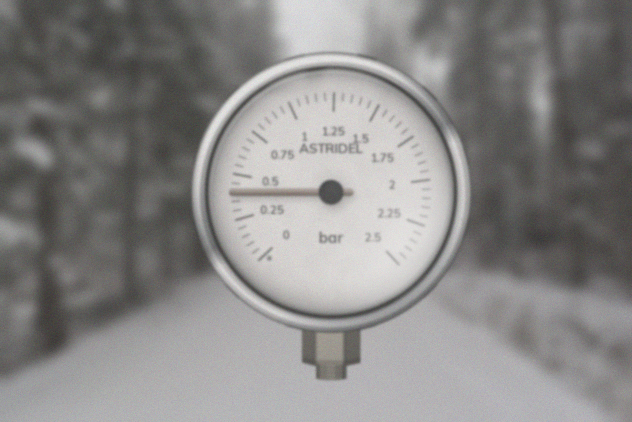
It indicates 0.4 bar
